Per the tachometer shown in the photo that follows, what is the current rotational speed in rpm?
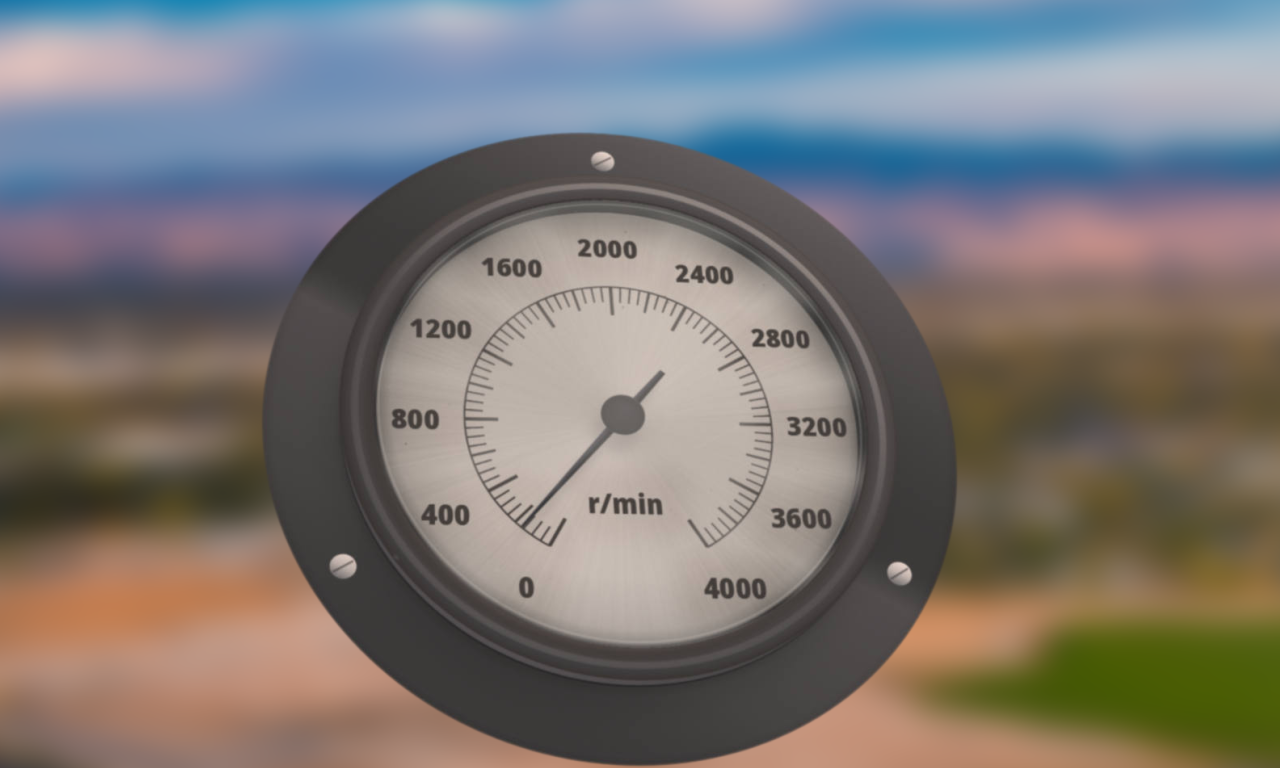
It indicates 150 rpm
